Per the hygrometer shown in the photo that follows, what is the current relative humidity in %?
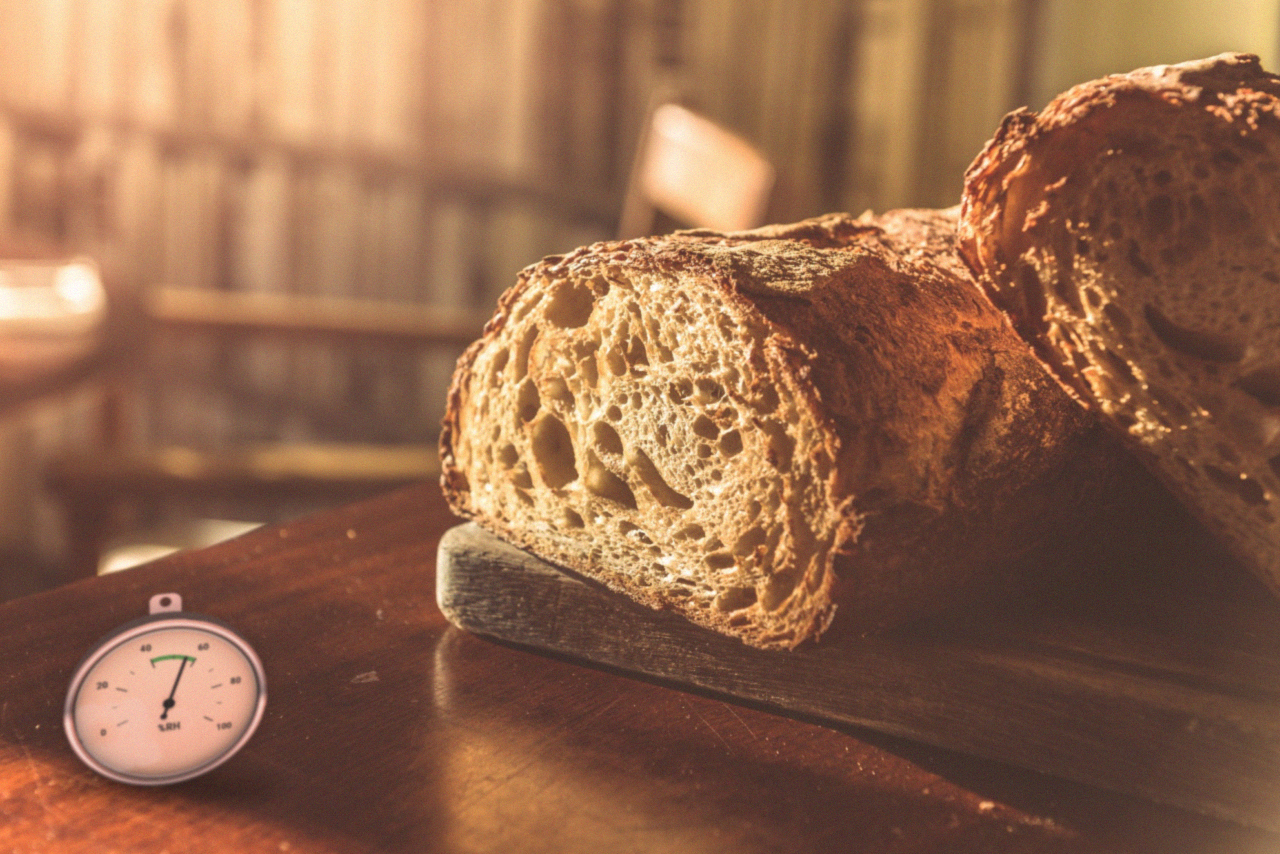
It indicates 55 %
